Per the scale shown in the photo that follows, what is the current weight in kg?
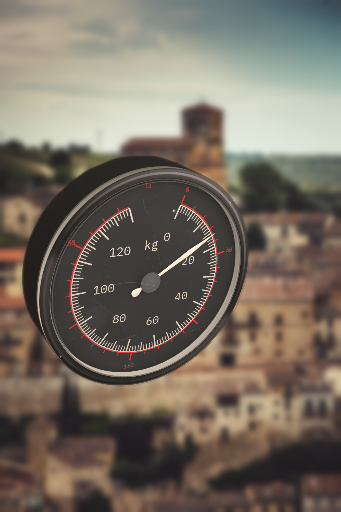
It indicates 15 kg
